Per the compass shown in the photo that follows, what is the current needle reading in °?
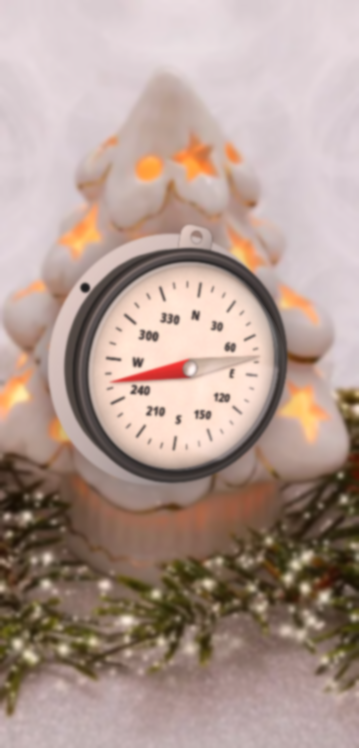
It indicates 255 °
